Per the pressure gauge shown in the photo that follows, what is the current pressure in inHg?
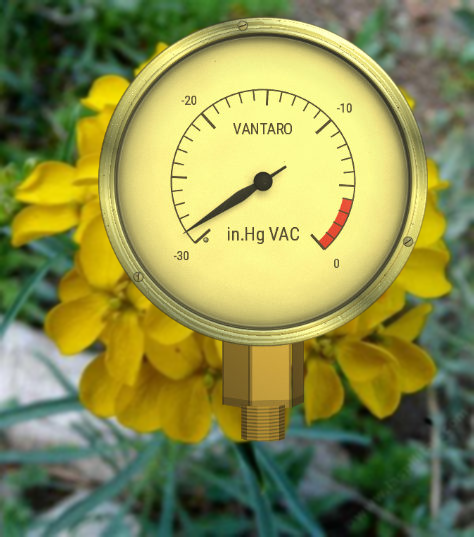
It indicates -29 inHg
